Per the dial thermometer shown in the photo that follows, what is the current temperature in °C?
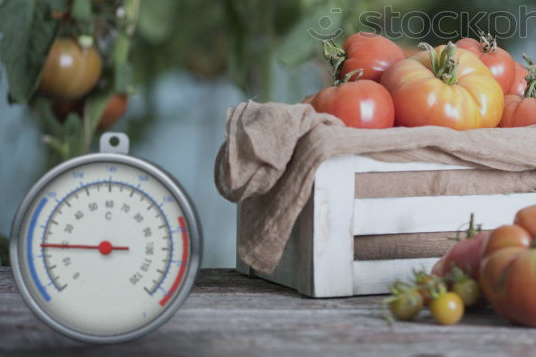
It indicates 20 °C
